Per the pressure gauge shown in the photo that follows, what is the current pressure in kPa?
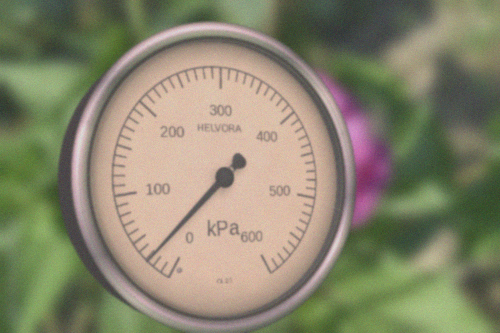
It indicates 30 kPa
